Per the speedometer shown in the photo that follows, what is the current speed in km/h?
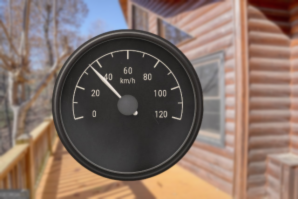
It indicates 35 km/h
